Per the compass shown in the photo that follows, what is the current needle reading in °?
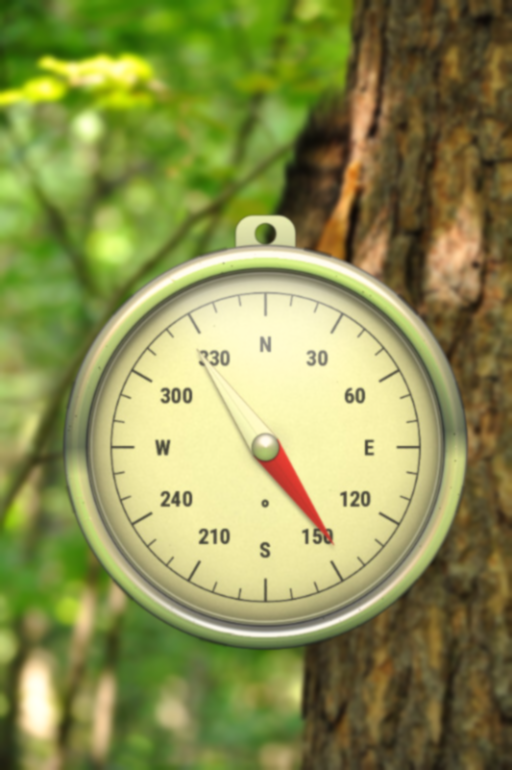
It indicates 145 °
